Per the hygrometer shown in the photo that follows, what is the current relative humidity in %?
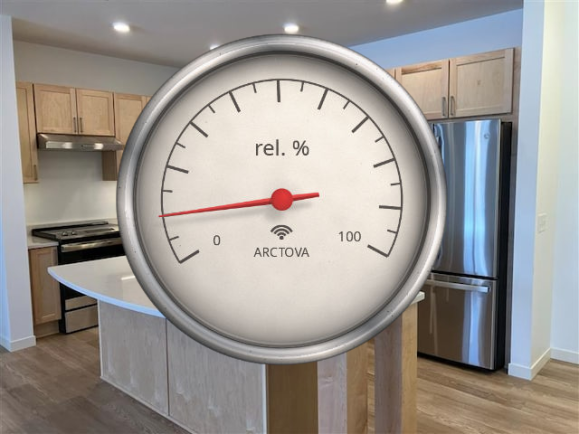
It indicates 10 %
